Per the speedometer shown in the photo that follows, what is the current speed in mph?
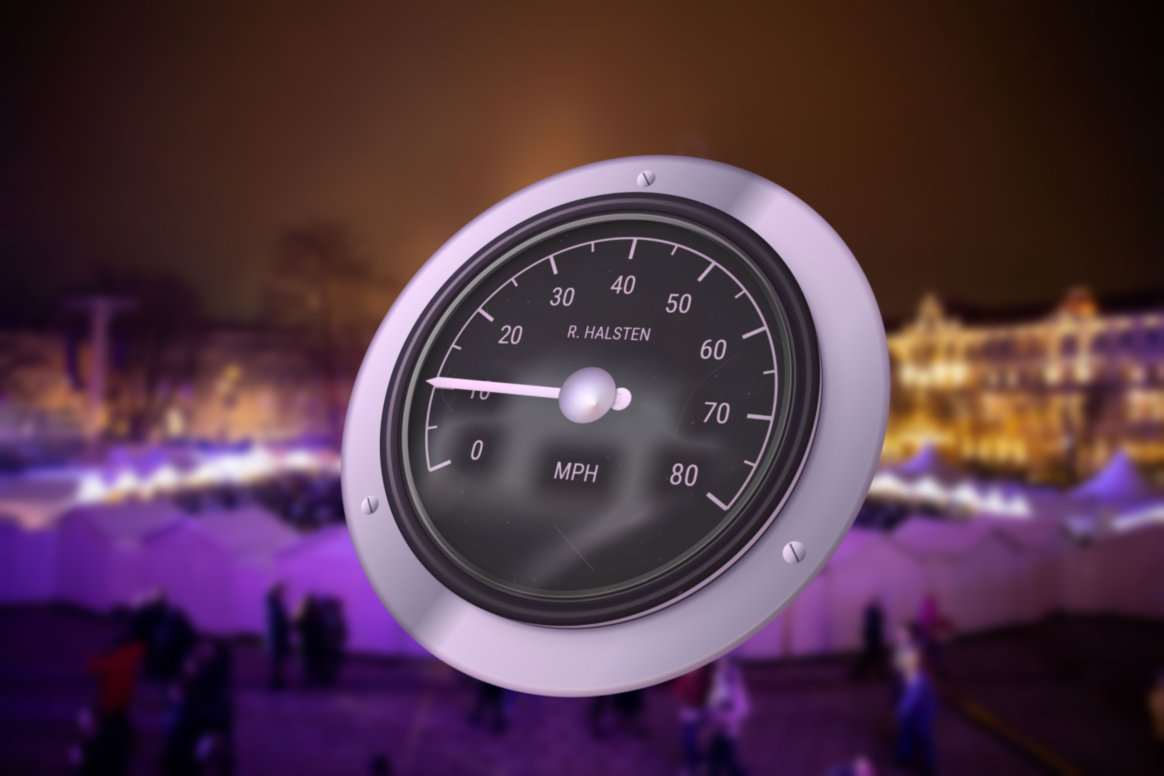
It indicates 10 mph
